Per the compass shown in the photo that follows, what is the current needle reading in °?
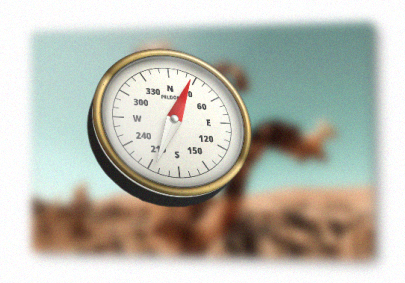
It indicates 25 °
